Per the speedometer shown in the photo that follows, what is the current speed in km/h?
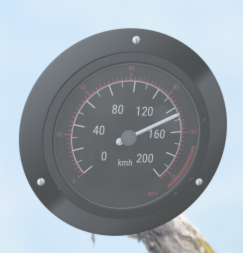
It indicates 145 km/h
